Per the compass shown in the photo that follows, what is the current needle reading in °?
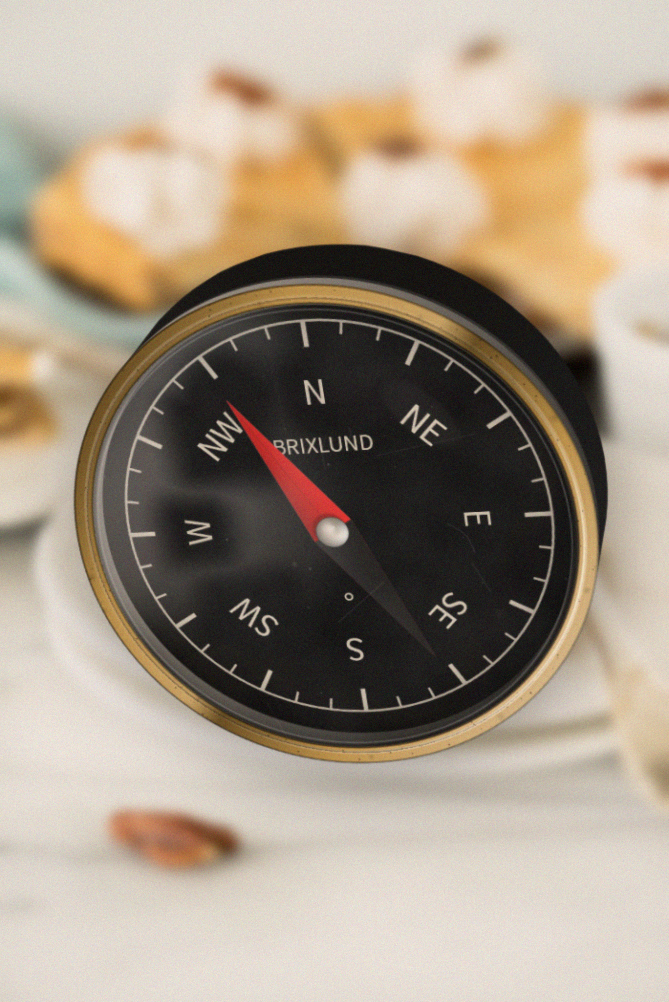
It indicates 330 °
